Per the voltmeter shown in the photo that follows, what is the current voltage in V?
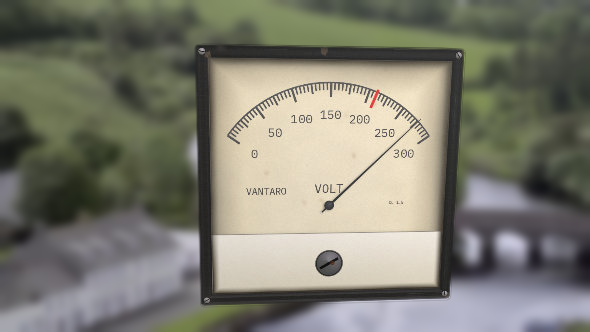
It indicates 275 V
